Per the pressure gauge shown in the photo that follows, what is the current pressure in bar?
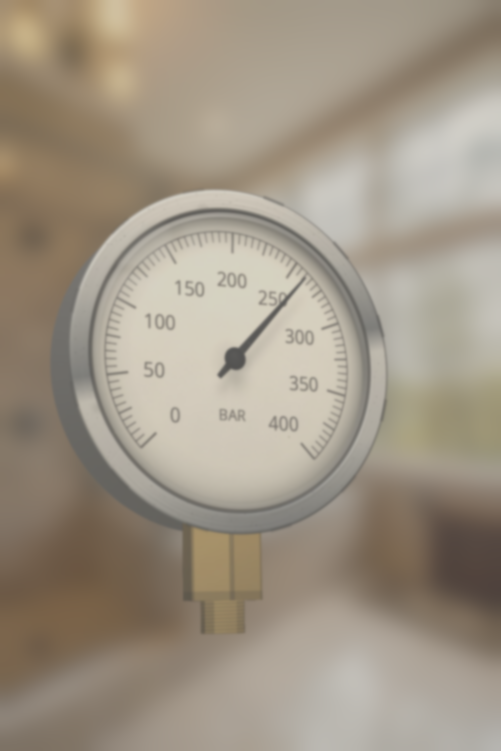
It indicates 260 bar
